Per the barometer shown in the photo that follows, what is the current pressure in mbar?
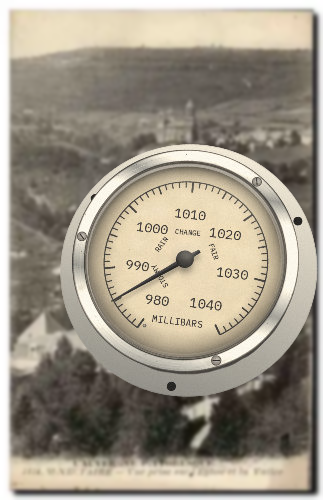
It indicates 985 mbar
